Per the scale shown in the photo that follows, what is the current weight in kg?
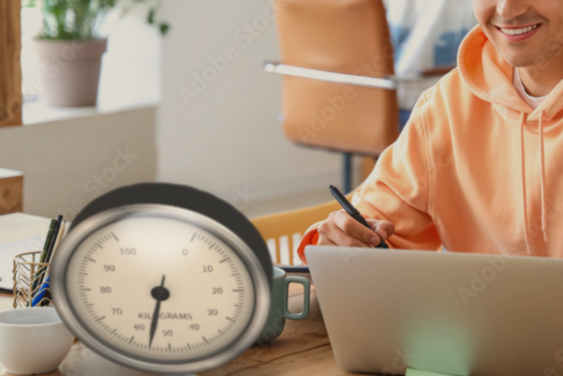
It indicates 55 kg
